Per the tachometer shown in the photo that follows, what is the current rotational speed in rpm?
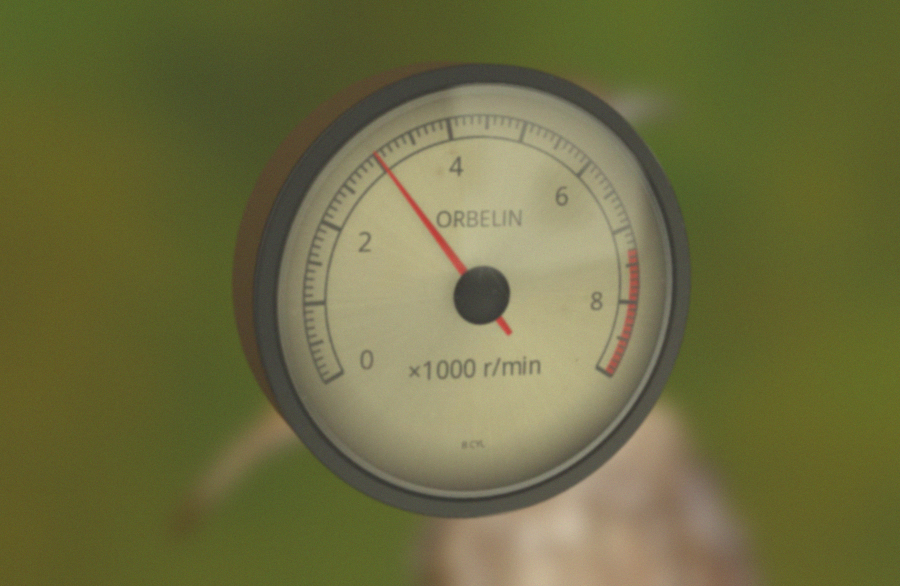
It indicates 3000 rpm
